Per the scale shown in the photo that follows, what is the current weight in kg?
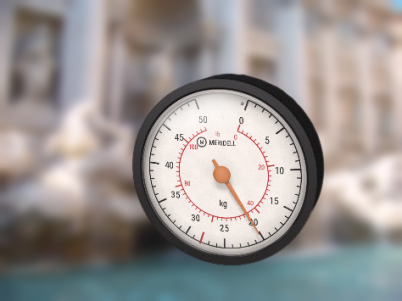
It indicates 20 kg
